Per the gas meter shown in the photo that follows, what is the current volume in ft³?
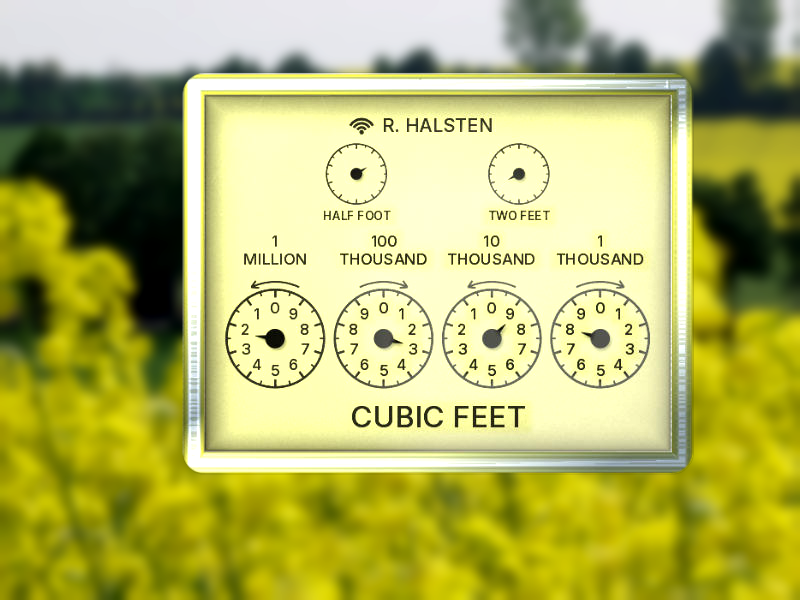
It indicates 228800 ft³
